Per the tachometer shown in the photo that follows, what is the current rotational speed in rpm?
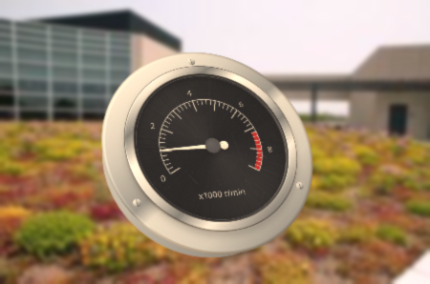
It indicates 1000 rpm
